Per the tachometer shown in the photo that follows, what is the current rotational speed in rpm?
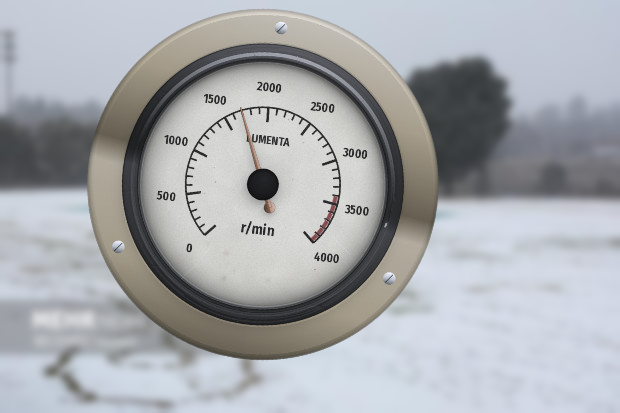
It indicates 1700 rpm
